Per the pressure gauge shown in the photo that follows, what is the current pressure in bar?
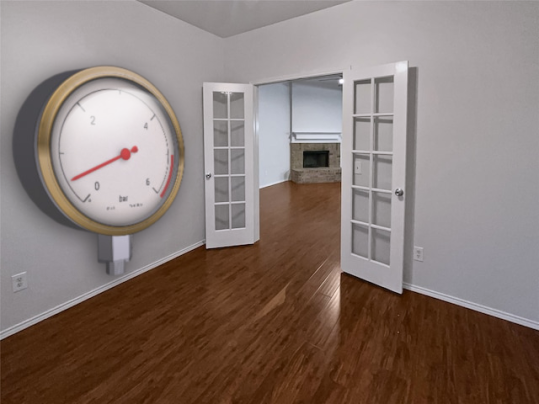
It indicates 0.5 bar
